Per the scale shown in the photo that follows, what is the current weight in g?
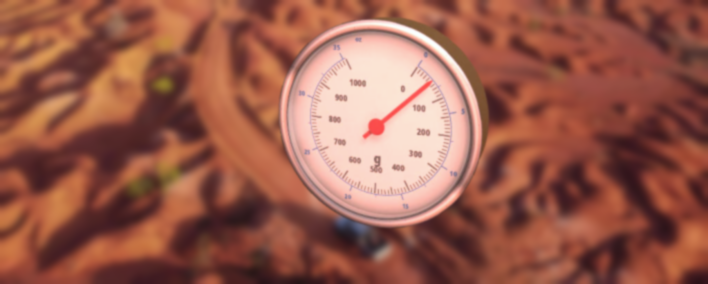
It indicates 50 g
